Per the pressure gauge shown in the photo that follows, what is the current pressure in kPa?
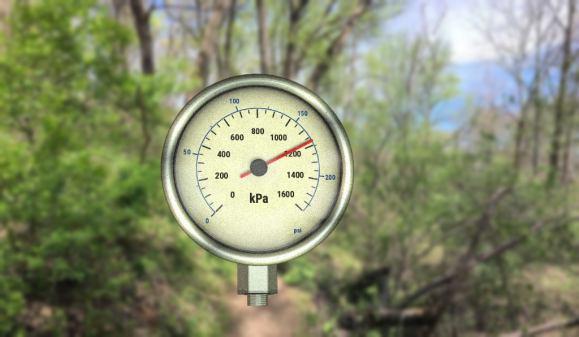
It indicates 1175 kPa
